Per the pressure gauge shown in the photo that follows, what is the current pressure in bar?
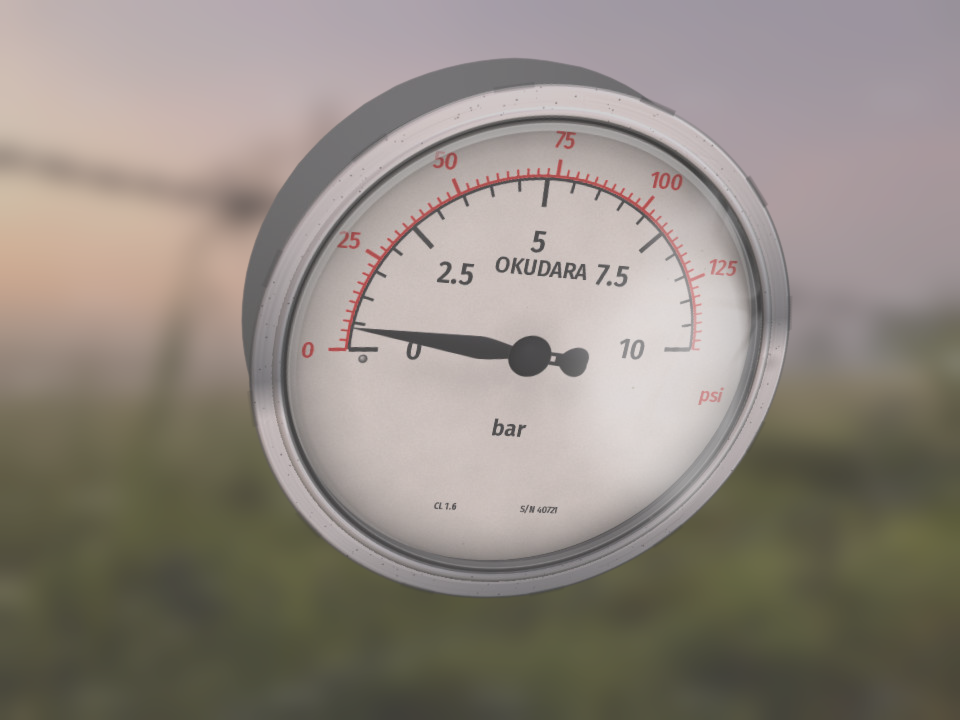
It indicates 0.5 bar
